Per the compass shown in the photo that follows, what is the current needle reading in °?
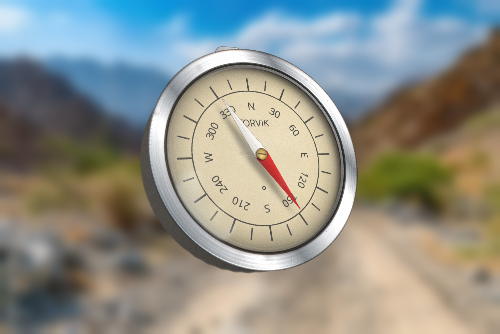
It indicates 150 °
